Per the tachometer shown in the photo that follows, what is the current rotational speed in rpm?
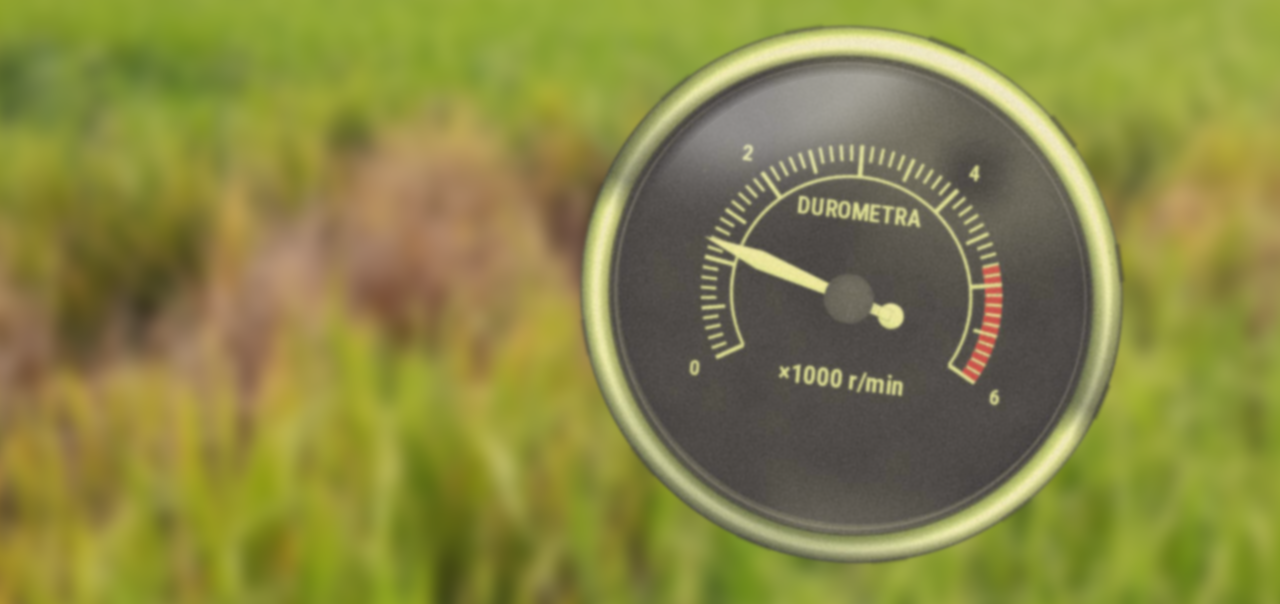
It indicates 1200 rpm
